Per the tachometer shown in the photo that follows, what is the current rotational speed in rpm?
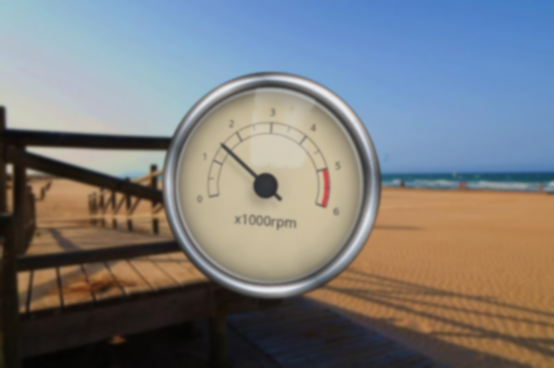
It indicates 1500 rpm
